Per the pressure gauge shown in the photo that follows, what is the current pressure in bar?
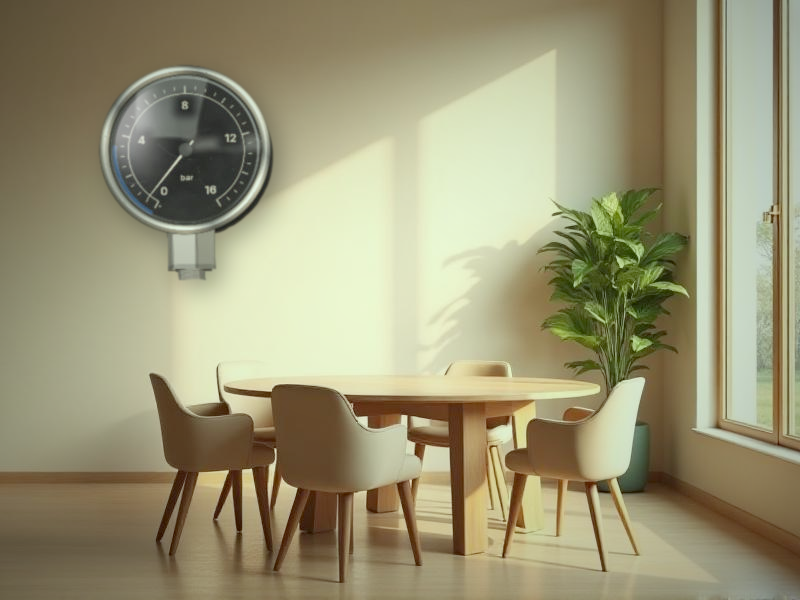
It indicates 0.5 bar
